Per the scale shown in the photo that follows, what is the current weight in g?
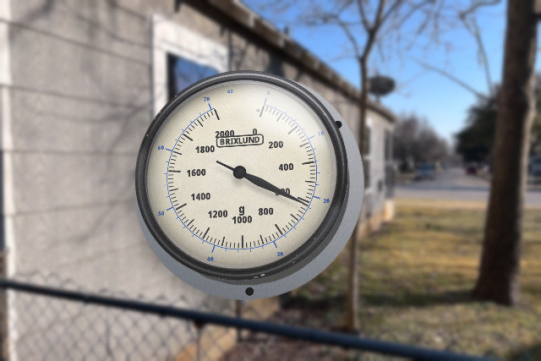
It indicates 620 g
